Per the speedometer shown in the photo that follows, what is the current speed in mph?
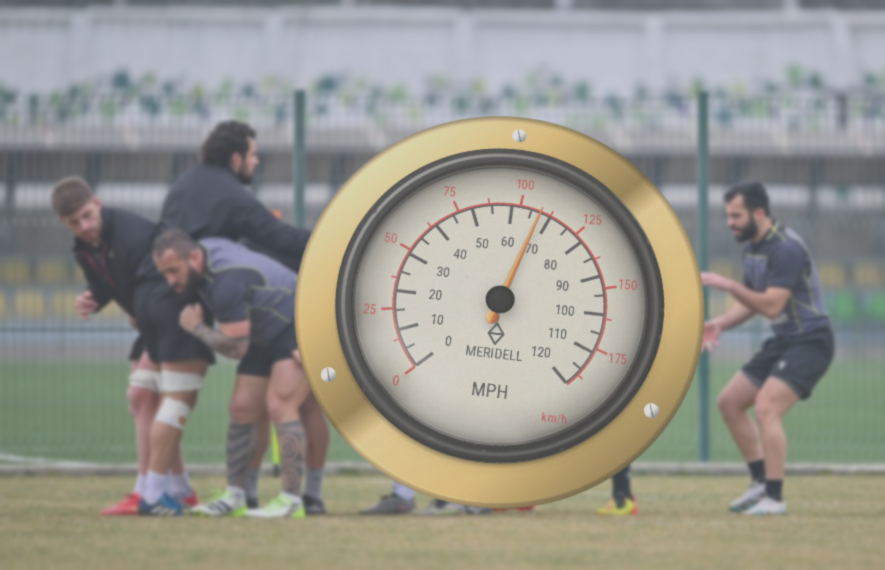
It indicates 67.5 mph
